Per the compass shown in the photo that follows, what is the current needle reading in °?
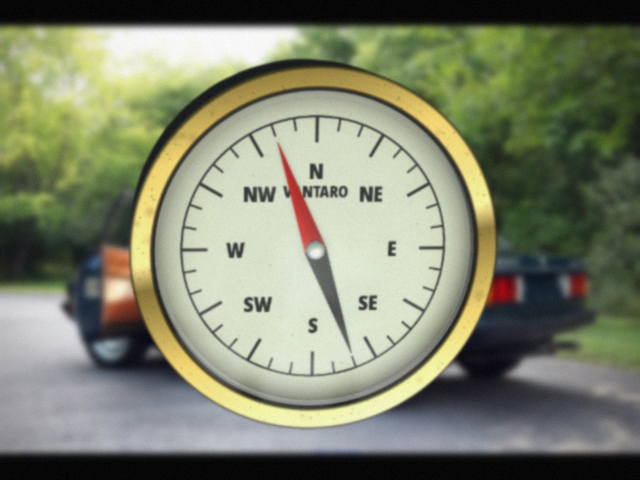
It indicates 340 °
